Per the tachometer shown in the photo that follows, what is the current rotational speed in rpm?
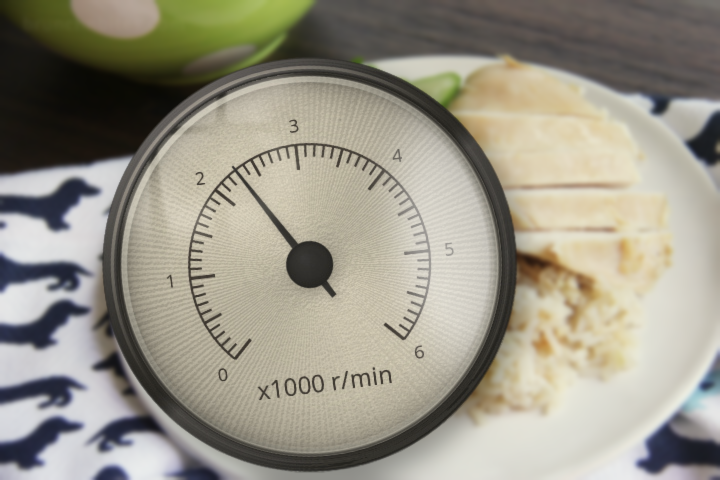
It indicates 2300 rpm
